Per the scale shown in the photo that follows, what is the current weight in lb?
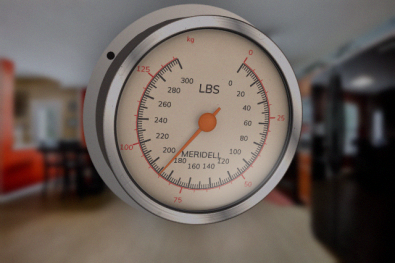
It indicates 190 lb
